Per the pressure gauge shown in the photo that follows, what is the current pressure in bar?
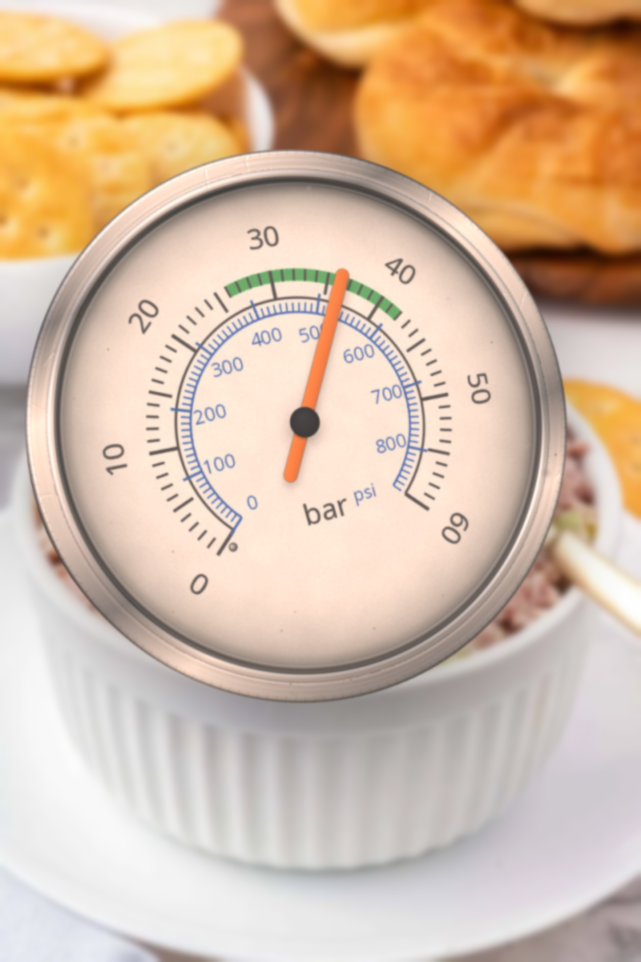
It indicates 36 bar
